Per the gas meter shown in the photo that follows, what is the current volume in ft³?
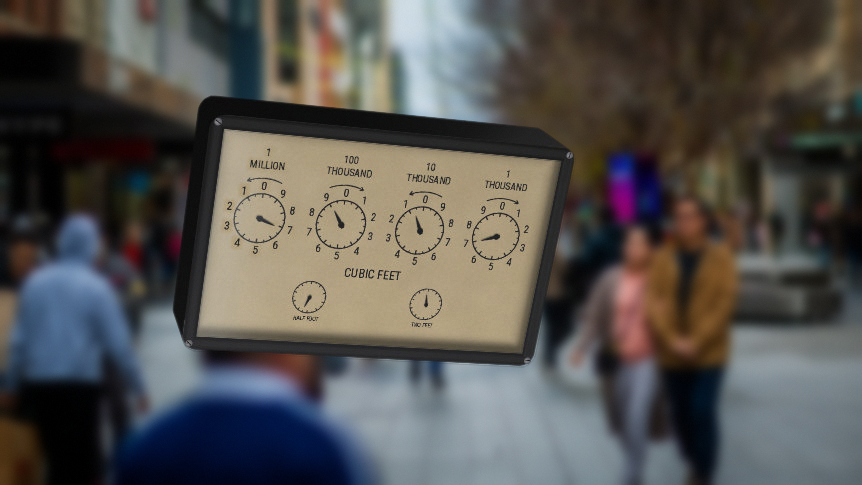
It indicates 690700 ft³
